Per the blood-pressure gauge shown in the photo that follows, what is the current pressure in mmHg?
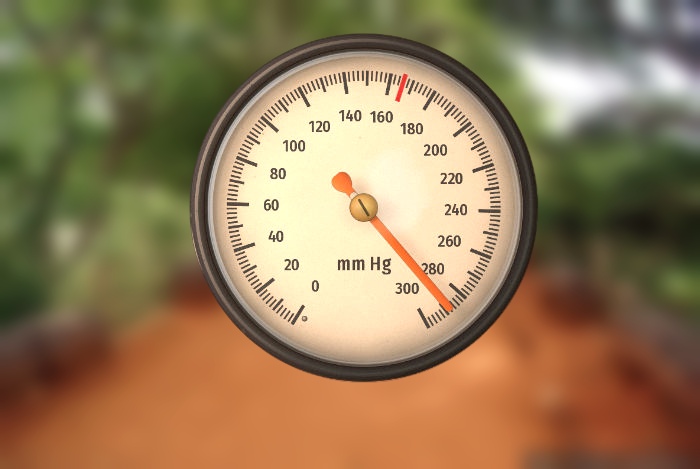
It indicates 288 mmHg
